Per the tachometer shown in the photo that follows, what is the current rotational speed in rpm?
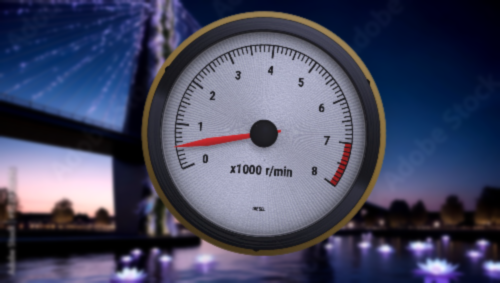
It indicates 500 rpm
